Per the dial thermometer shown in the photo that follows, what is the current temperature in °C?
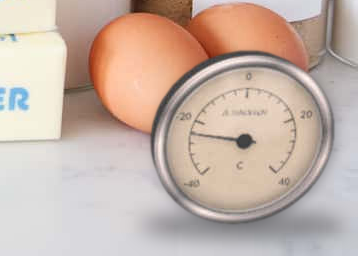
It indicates -24 °C
